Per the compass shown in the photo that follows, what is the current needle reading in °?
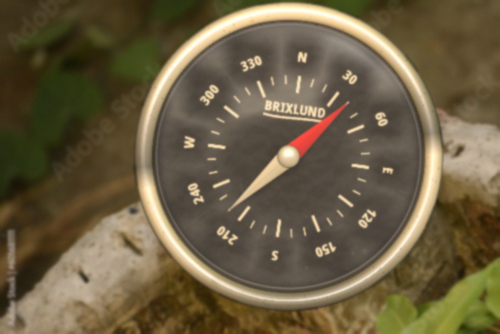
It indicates 40 °
